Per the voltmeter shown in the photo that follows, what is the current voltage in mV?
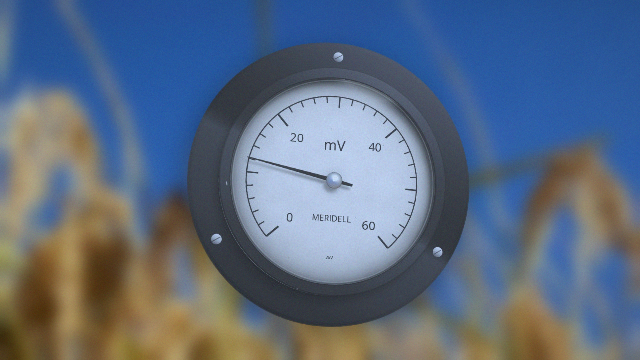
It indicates 12 mV
